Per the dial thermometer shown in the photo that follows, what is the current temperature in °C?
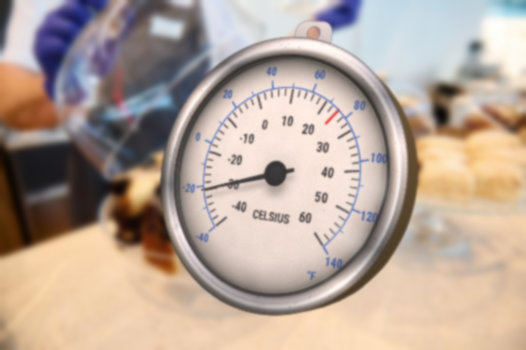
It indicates -30 °C
